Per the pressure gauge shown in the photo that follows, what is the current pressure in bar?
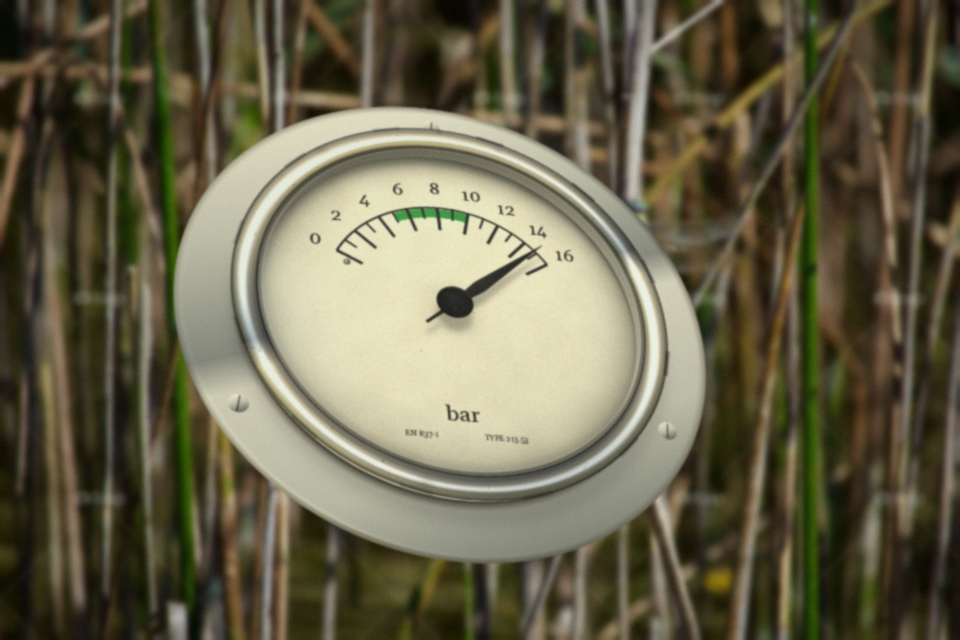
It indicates 15 bar
